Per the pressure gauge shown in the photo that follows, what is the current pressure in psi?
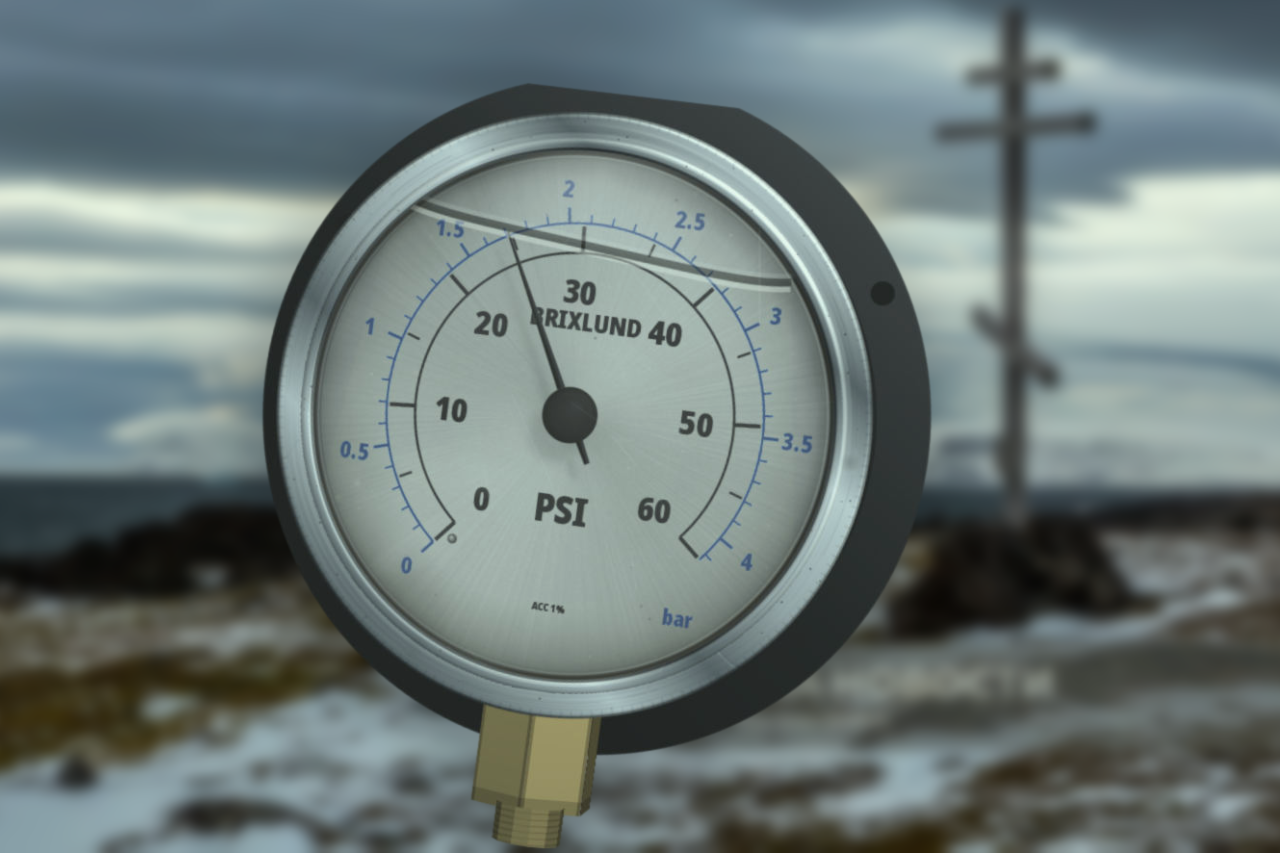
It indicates 25 psi
